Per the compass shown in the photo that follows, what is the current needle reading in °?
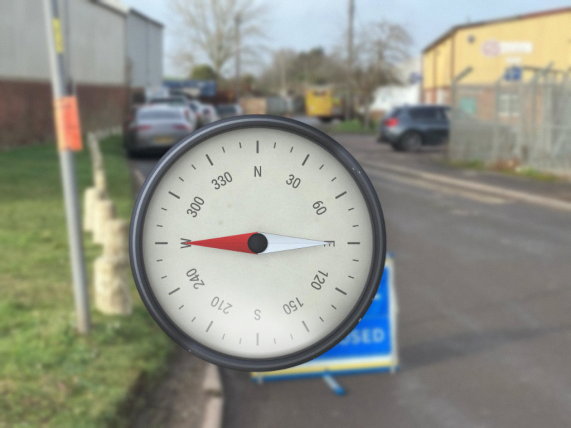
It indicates 270 °
